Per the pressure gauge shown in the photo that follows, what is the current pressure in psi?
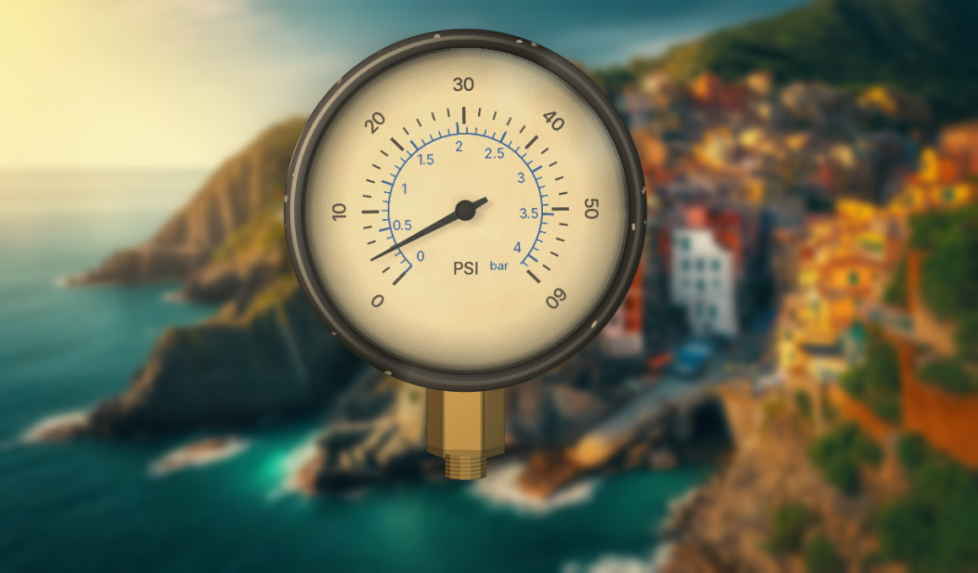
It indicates 4 psi
